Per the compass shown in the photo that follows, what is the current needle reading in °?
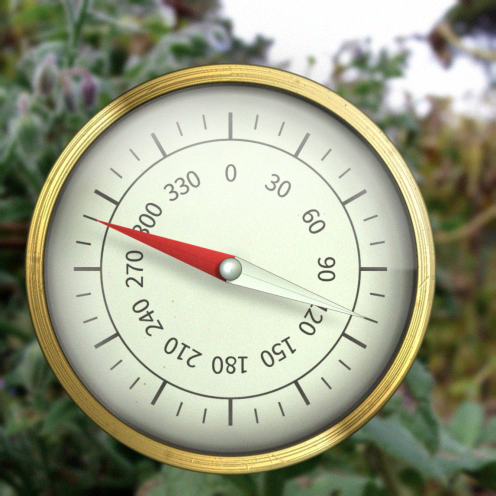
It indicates 290 °
